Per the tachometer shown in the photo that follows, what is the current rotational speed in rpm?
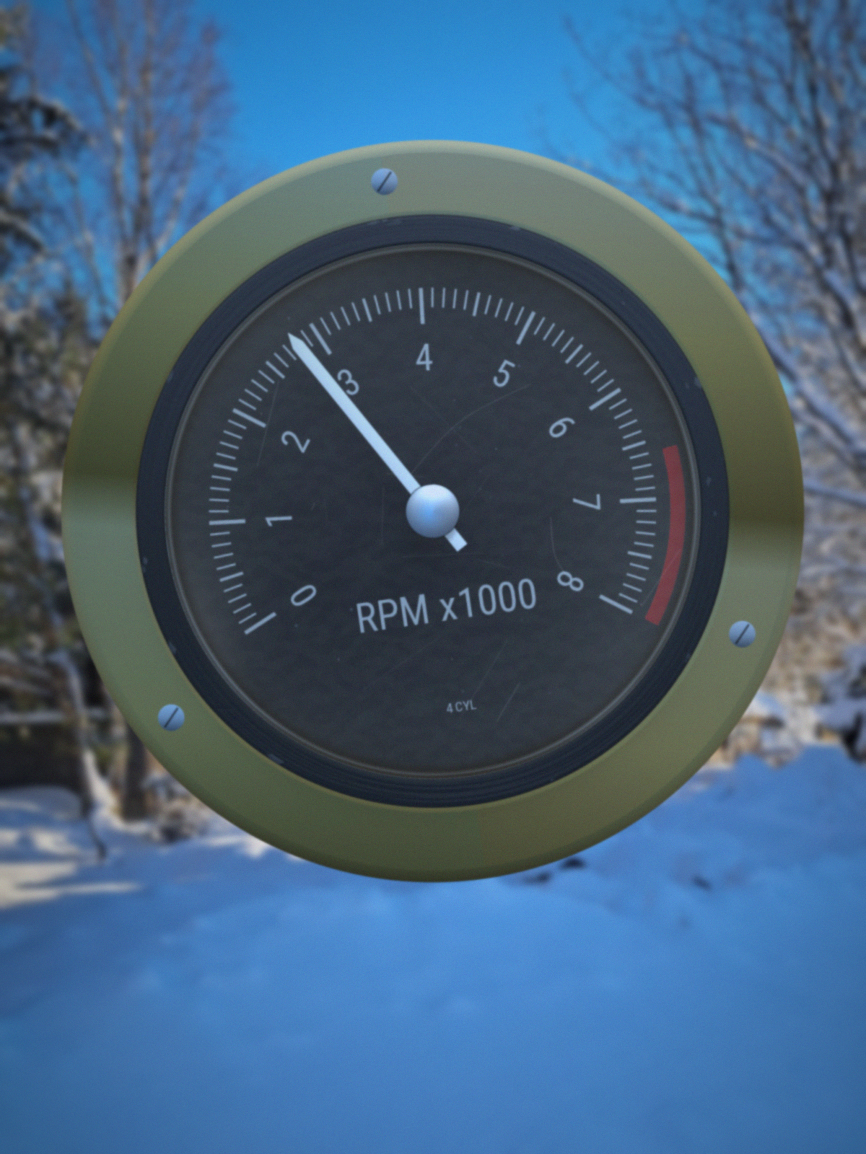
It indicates 2800 rpm
